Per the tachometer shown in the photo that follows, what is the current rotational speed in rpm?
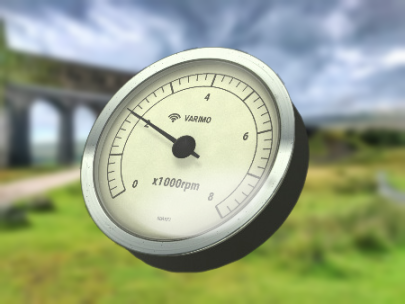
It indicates 2000 rpm
